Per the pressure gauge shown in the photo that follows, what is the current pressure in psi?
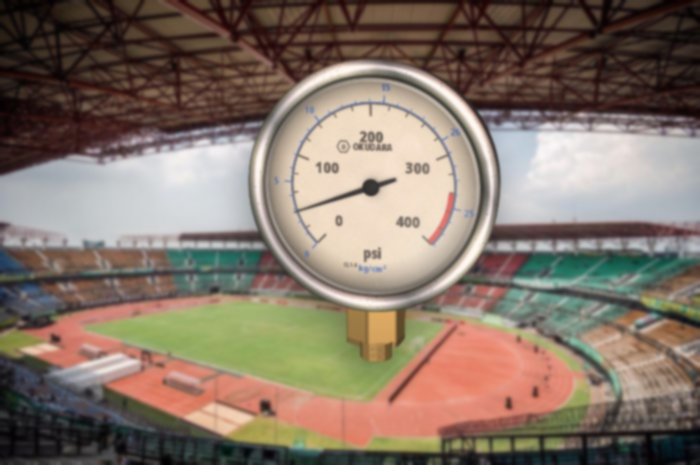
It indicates 40 psi
